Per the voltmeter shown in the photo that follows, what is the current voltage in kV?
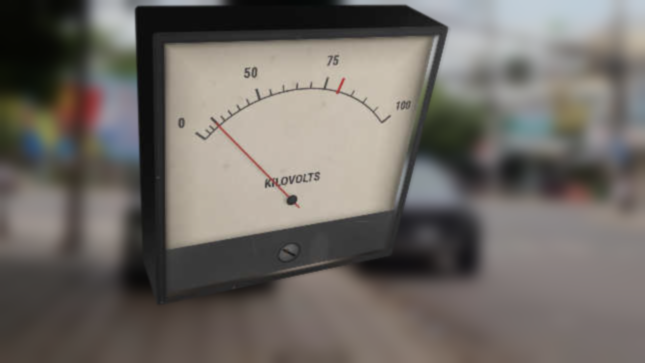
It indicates 25 kV
